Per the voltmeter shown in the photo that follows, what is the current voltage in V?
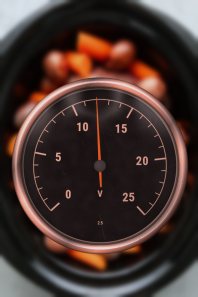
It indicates 12 V
